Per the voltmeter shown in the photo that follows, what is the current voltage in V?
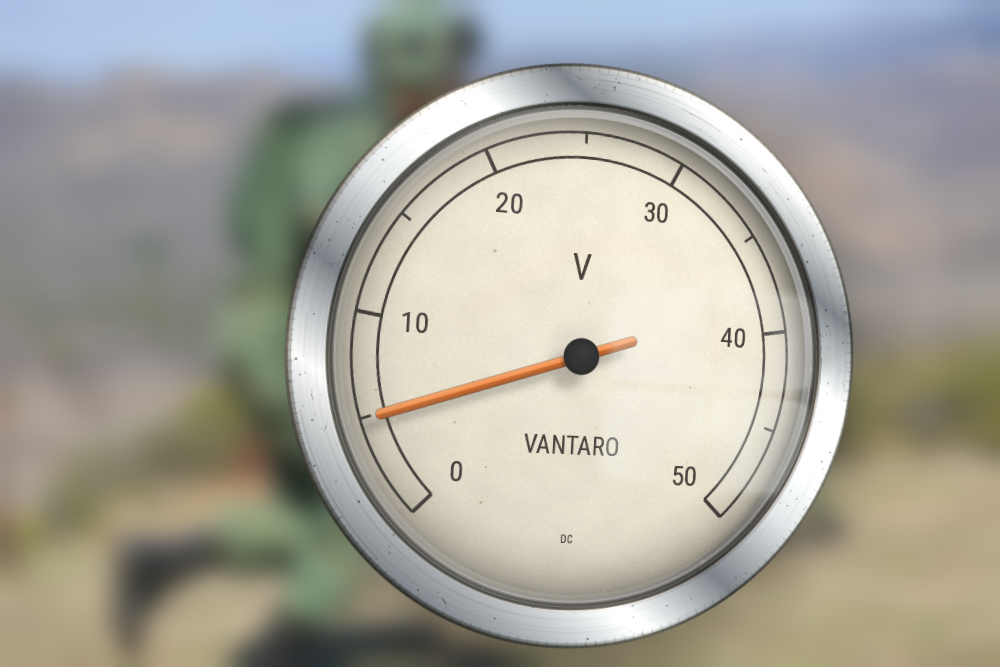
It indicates 5 V
